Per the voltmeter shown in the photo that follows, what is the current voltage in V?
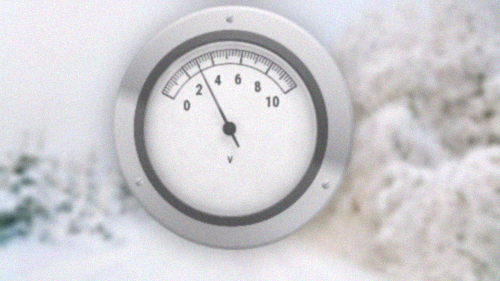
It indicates 3 V
